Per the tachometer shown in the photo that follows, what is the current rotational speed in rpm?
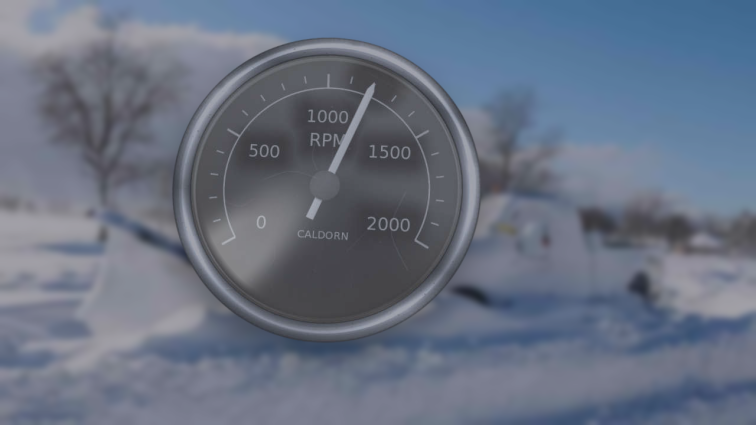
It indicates 1200 rpm
